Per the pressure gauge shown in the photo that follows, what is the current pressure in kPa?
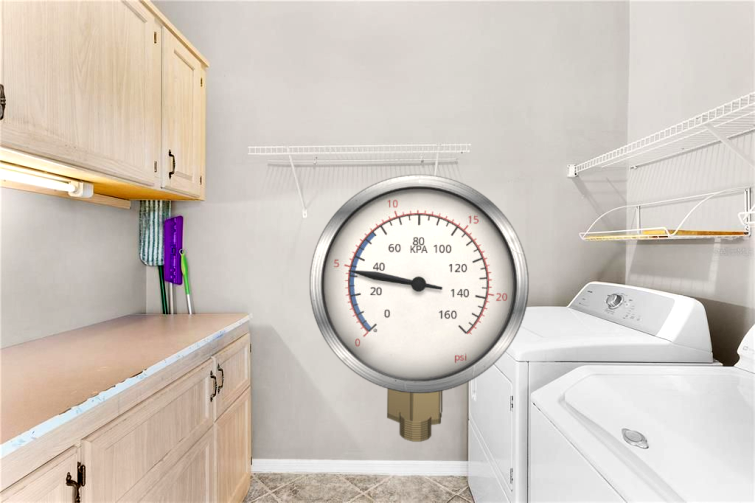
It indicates 32.5 kPa
